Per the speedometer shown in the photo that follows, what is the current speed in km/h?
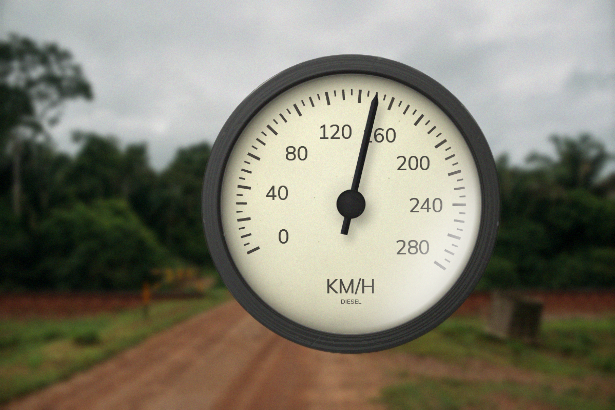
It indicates 150 km/h
